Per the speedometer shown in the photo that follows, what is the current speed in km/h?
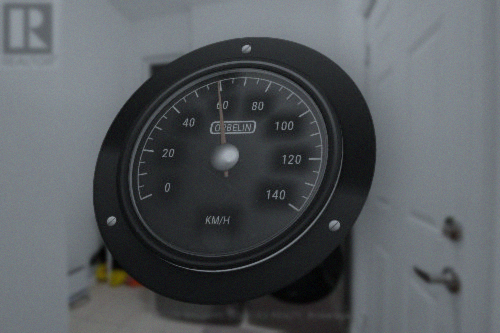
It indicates 60 km/h
